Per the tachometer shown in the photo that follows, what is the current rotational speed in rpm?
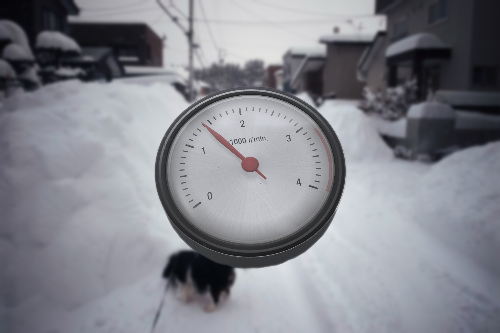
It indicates 1400 rpm
